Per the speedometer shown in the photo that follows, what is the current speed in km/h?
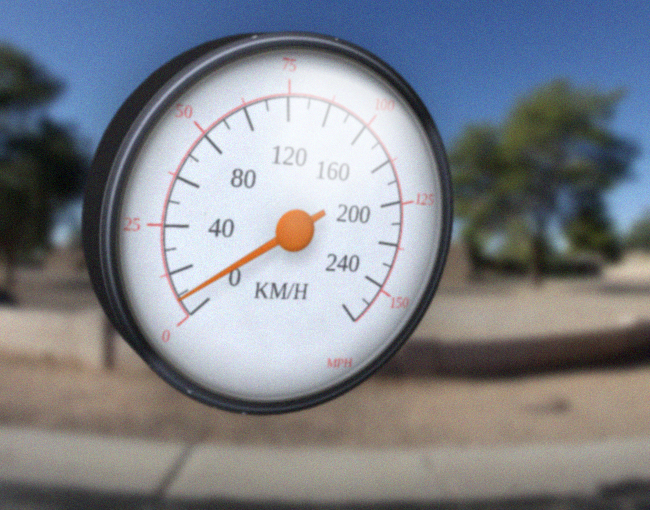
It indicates 10 km/h
